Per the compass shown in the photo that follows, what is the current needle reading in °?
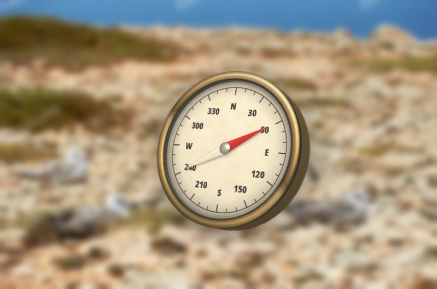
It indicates 60 °
